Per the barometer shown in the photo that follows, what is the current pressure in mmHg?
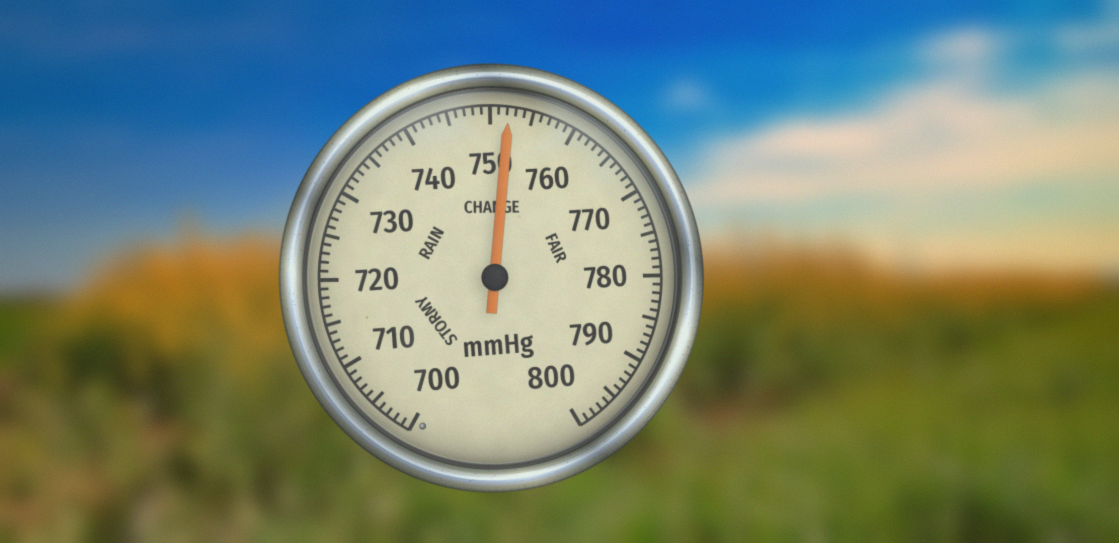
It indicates 752 mmHg
